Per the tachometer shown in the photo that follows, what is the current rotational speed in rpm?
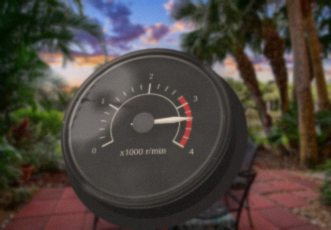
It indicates 3400 rpm
